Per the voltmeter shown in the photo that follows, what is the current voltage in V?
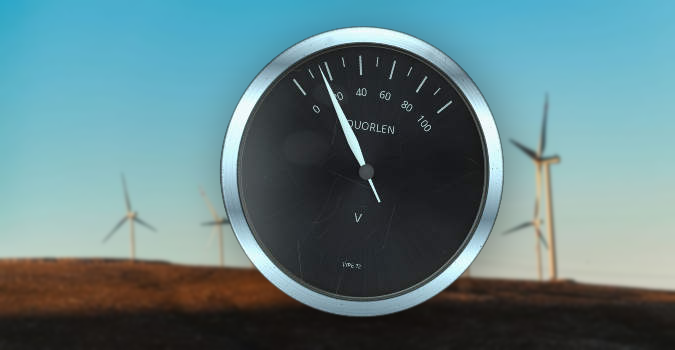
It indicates 15 V
